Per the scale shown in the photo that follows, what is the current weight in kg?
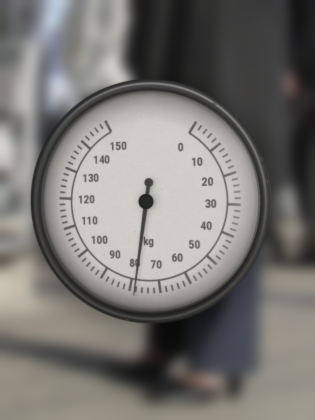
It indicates 78 kg
